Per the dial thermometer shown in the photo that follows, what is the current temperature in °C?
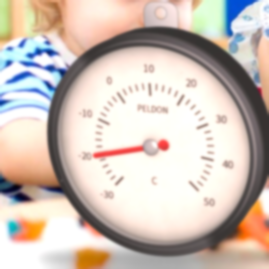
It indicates -20 °C
